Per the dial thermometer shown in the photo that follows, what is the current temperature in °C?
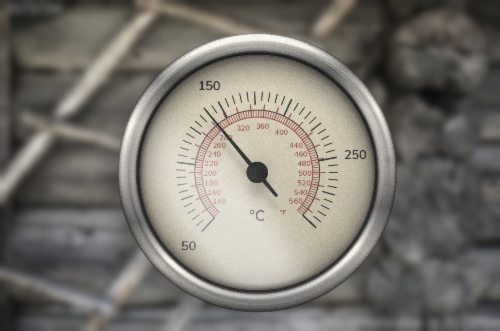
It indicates 140 °C
